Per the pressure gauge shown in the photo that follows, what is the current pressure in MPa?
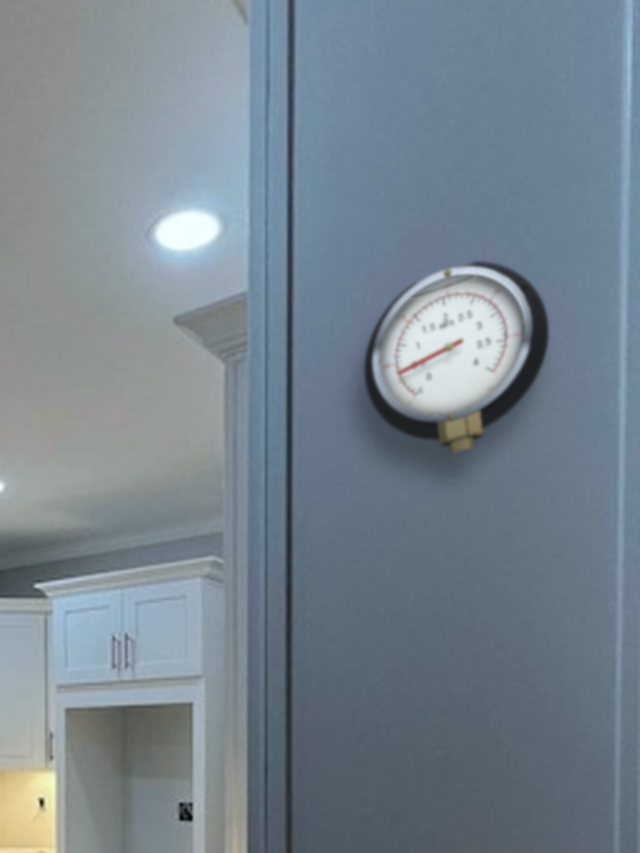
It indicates 0.5 MPa
